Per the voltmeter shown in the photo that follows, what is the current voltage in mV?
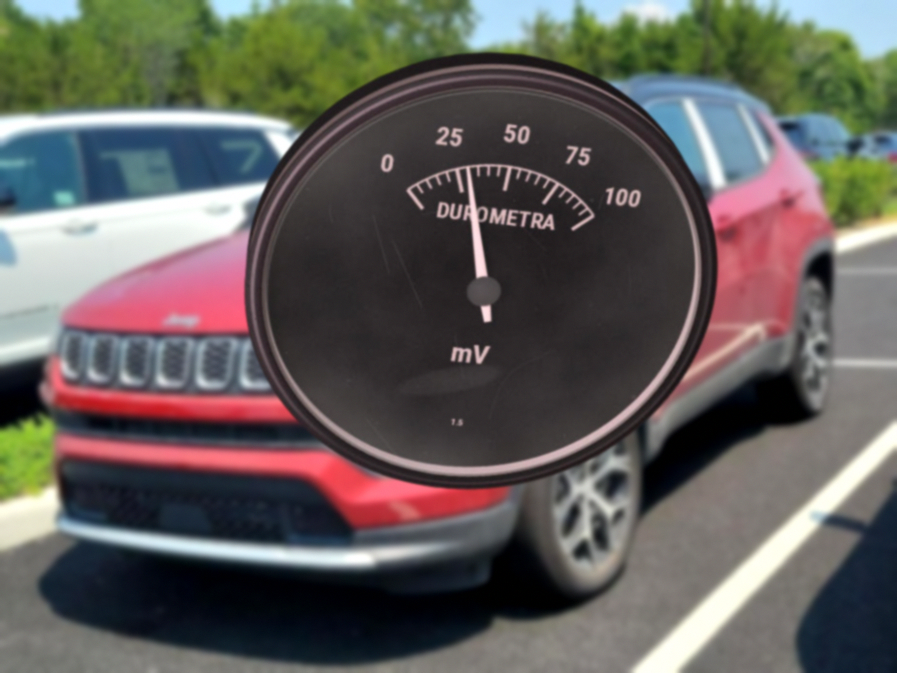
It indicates 30 mV
